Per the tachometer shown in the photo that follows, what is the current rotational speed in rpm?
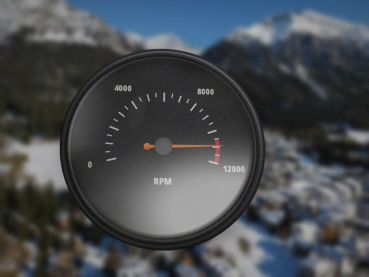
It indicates 11000 rpm
